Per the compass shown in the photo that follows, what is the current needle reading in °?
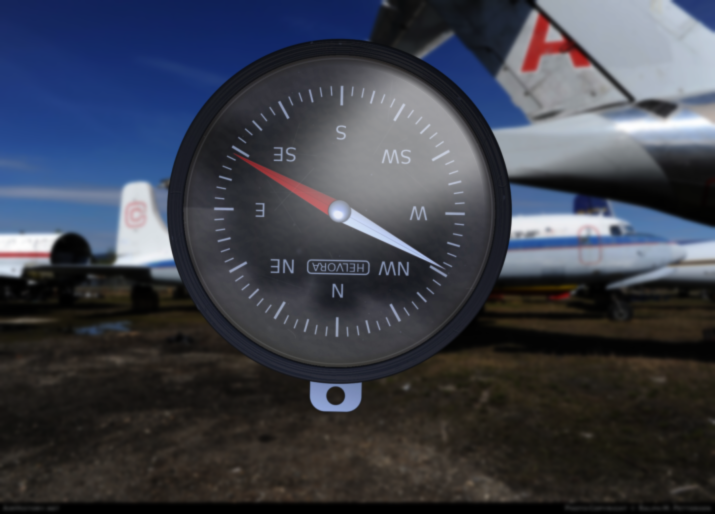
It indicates 117.5 °
